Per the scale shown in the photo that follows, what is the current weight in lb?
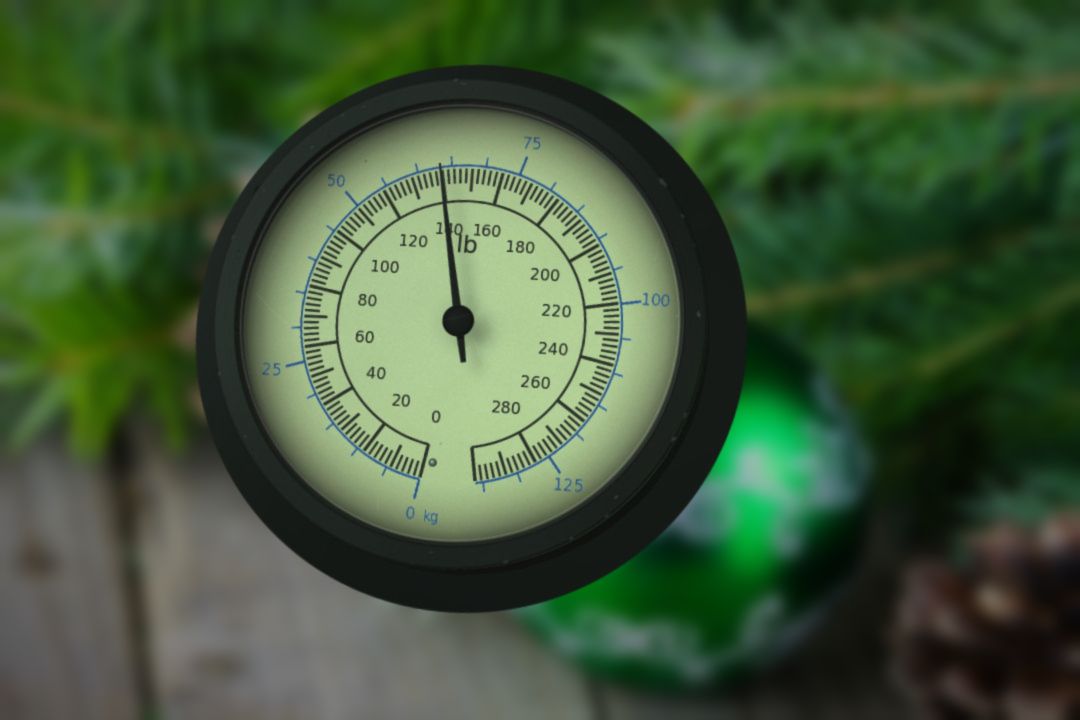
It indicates 140 lb
